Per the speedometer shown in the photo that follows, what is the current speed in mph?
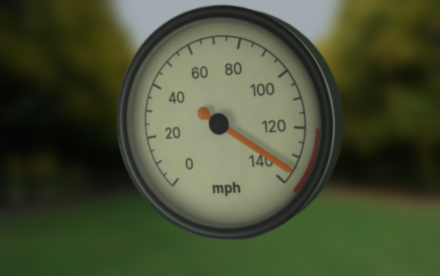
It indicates 135 mph
